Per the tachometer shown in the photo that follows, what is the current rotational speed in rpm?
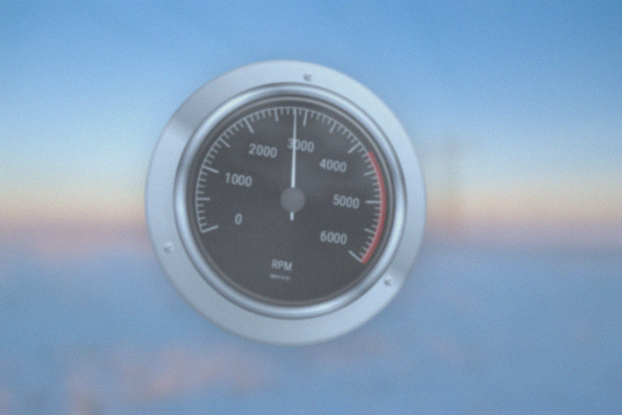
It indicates 2800 rpm
